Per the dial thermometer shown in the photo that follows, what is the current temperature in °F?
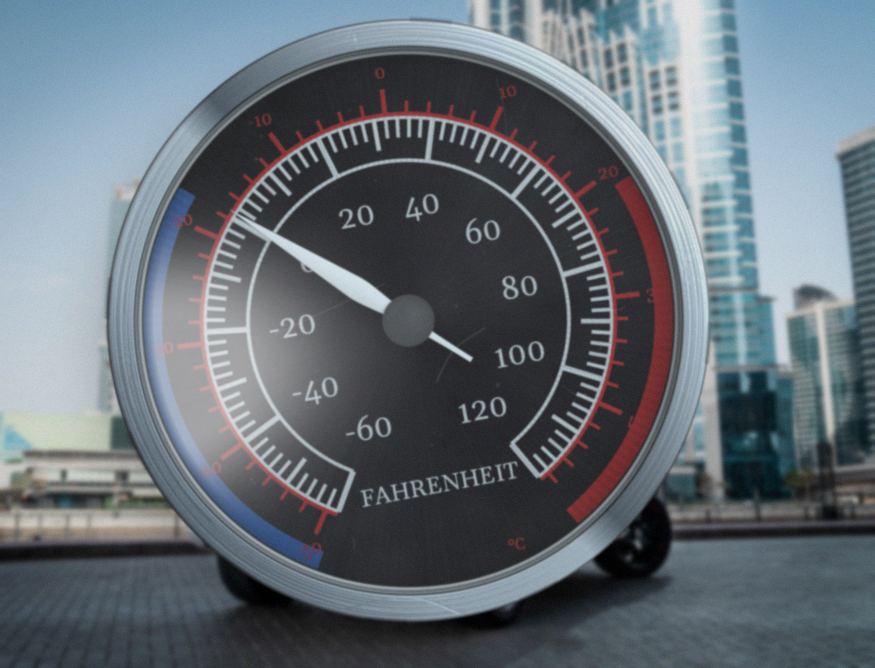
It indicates 1 °F
